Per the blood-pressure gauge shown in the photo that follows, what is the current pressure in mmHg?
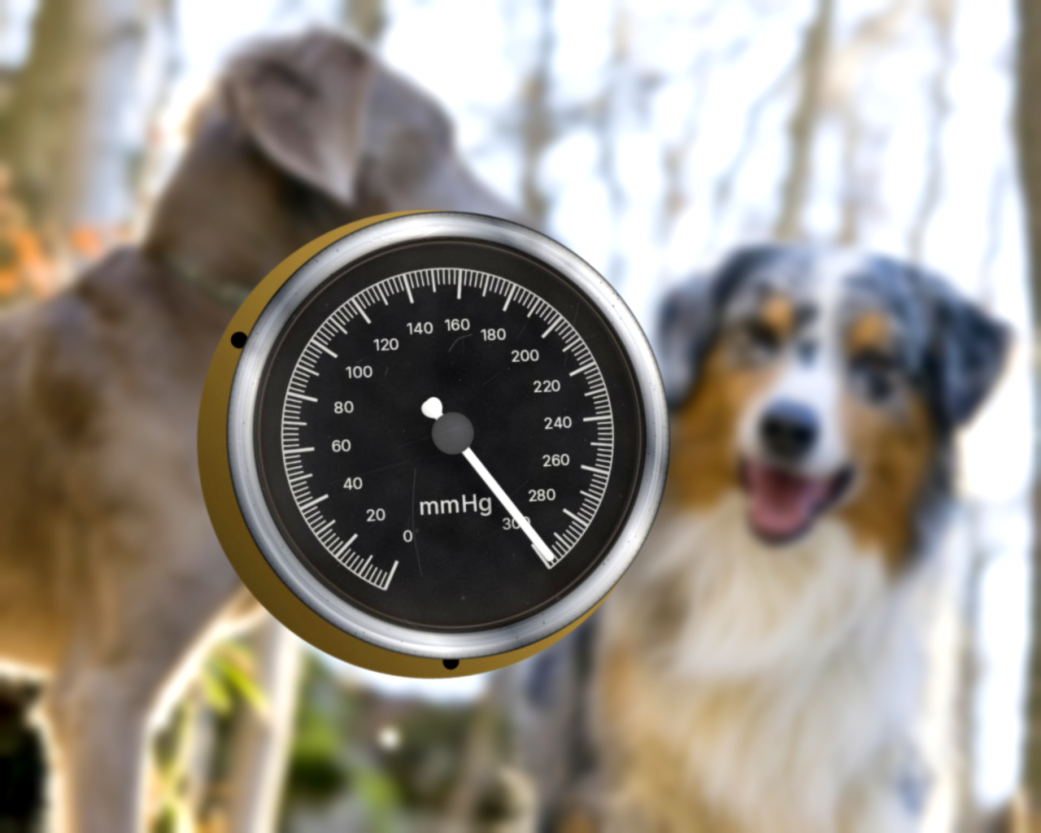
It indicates 298 mmHg
